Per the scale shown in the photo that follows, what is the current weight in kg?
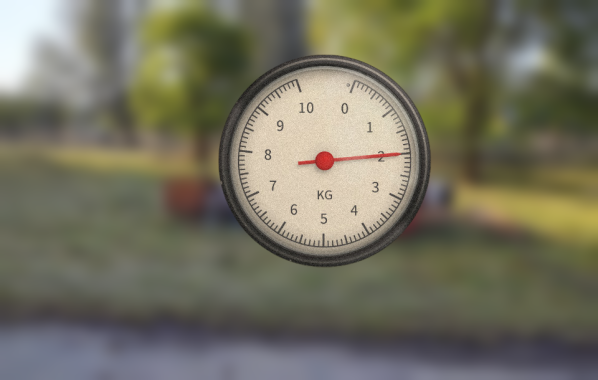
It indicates 2 kg
